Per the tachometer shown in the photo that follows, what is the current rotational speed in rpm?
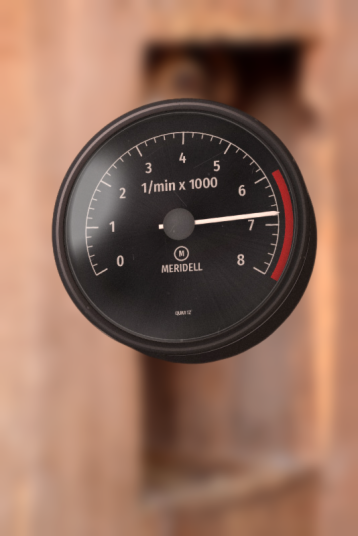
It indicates 6800 rpm
